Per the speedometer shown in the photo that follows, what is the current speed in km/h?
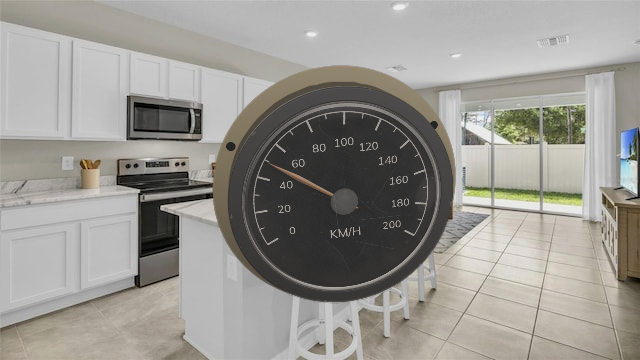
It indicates 50 km/h
